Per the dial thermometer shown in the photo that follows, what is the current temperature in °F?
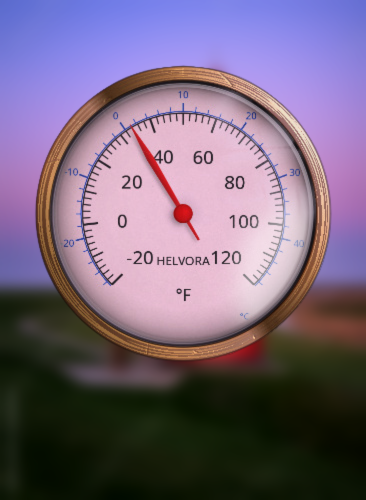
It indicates 34 °F
